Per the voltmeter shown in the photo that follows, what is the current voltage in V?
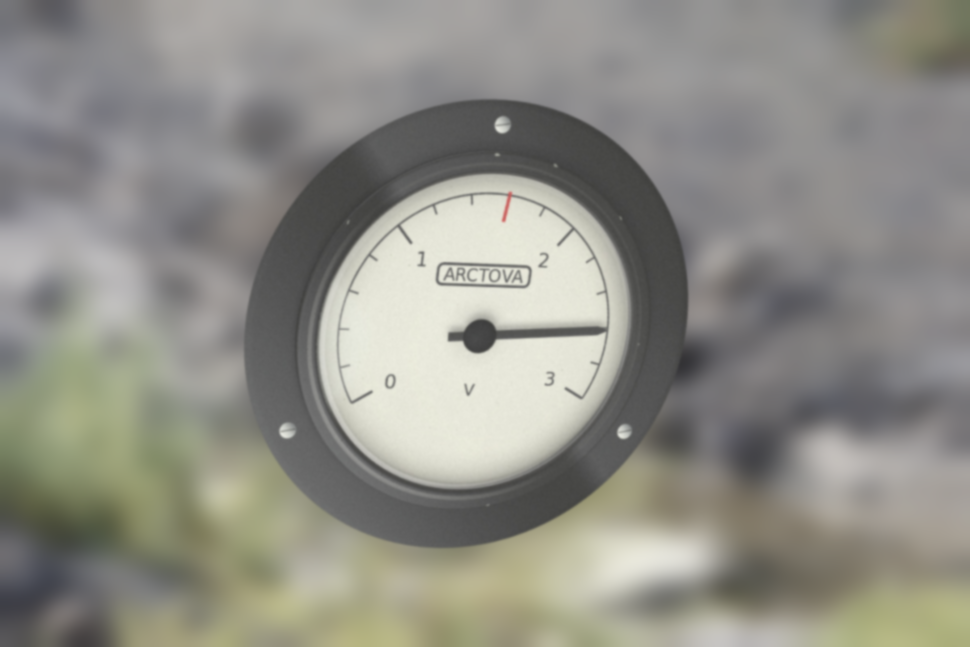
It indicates 2.6 V
